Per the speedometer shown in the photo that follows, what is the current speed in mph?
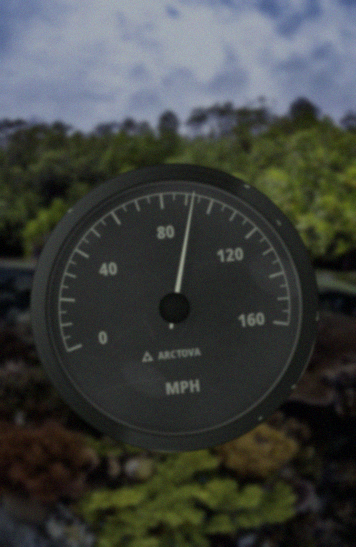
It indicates 92.5 mph
